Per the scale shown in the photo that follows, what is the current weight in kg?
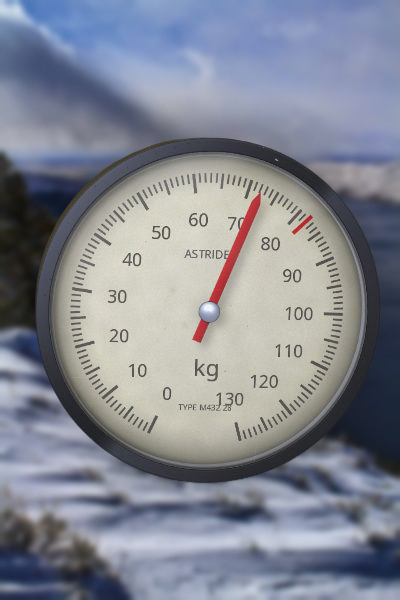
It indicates 72 kg
